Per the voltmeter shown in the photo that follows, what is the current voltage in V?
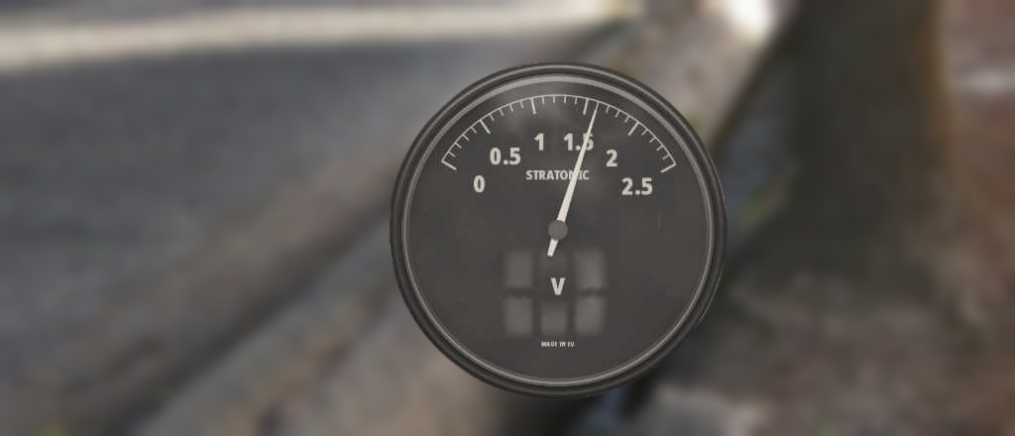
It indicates 1.6 V
